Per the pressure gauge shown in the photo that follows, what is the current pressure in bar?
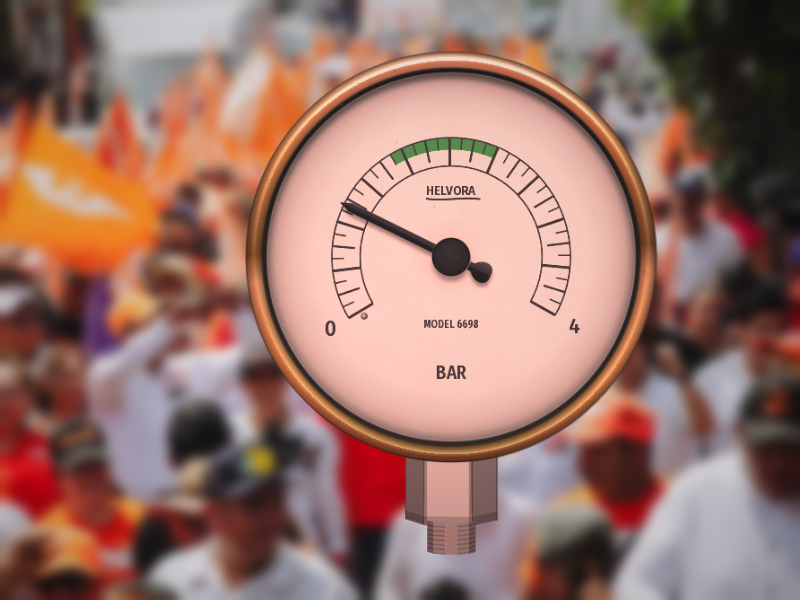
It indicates 0.95 bar
